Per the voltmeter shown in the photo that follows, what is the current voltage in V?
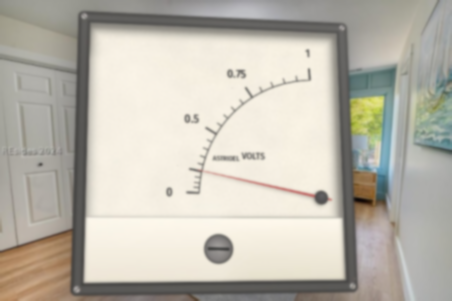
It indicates 0.25 V
